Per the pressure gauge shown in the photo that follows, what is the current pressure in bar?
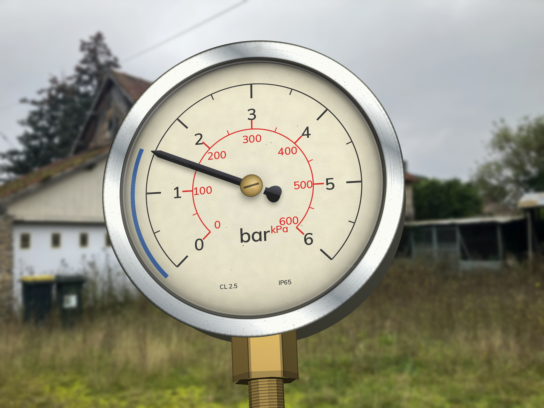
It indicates 1.5 bar
